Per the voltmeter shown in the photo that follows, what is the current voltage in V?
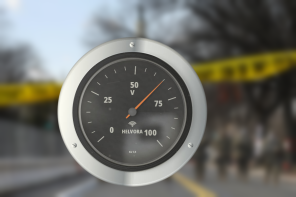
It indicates 65 V
